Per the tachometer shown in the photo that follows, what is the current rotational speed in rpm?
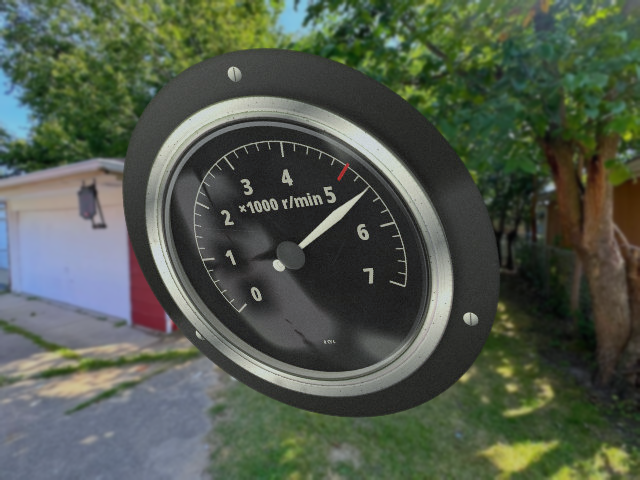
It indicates 5400 rpm
